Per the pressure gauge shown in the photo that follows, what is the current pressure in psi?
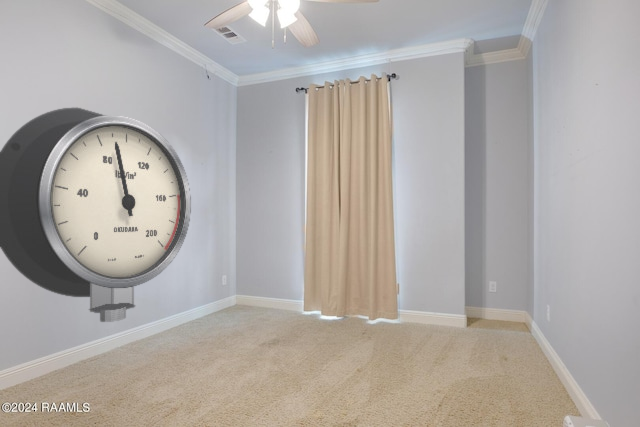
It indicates 90 psi
